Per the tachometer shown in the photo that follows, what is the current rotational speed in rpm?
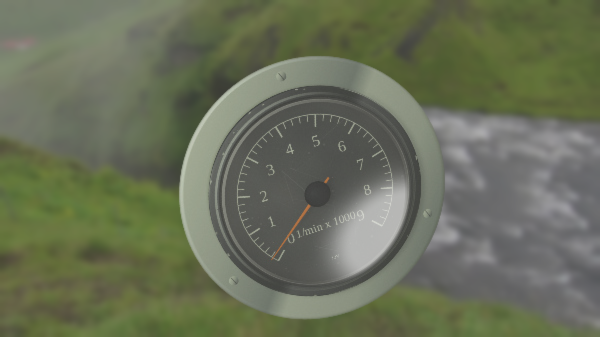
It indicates 200 rpm
